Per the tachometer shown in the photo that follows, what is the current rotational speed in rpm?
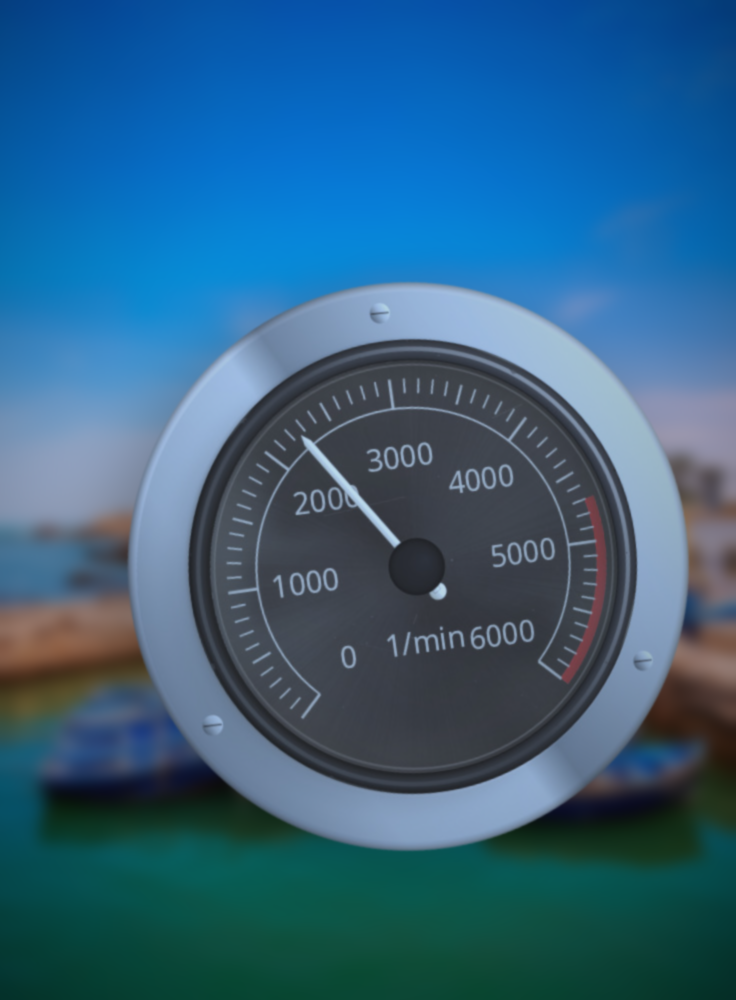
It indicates 2250 rpm
